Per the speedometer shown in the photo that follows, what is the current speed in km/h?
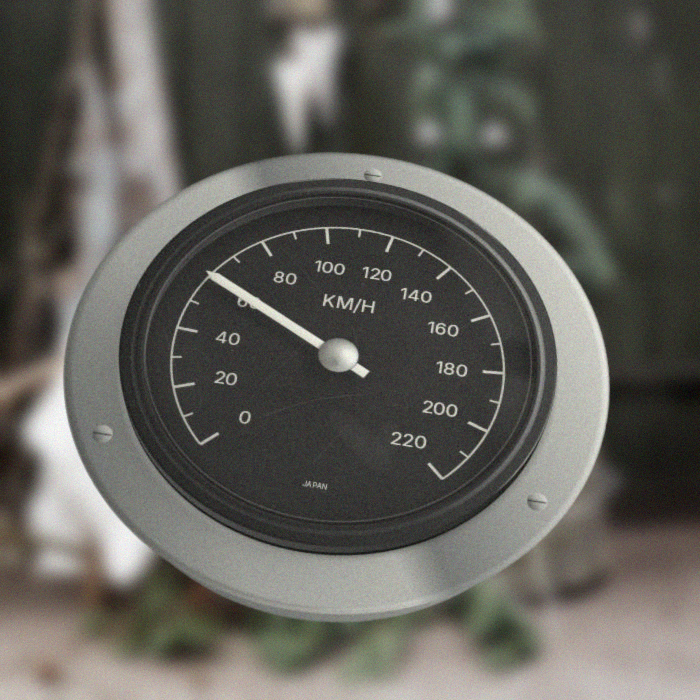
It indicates 60 km/h
